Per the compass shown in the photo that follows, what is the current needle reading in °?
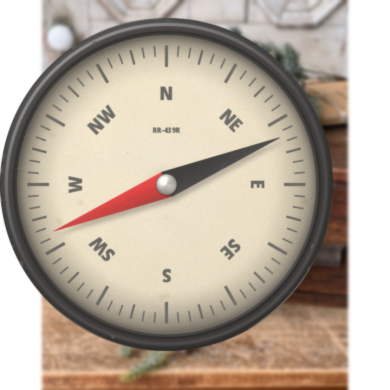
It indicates 247.5 °
